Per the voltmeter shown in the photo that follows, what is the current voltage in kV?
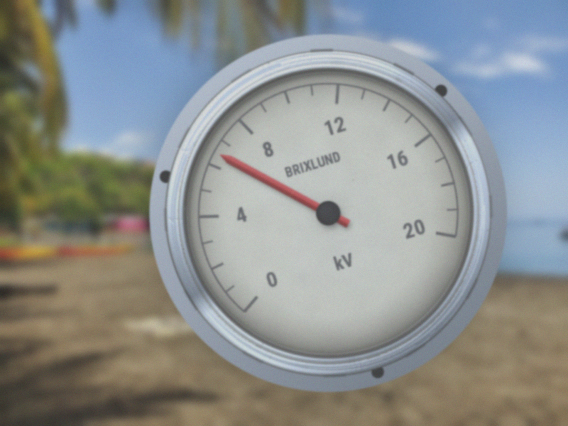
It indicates 6.5 kV
